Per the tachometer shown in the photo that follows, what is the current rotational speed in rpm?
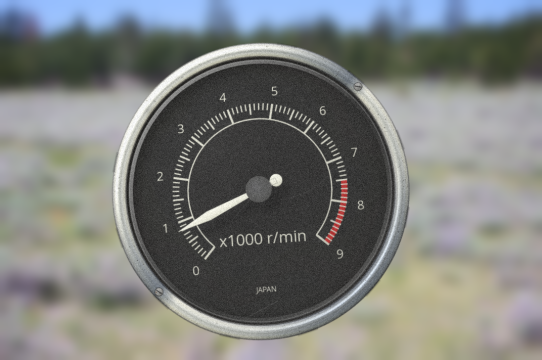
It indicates 800 rpm
